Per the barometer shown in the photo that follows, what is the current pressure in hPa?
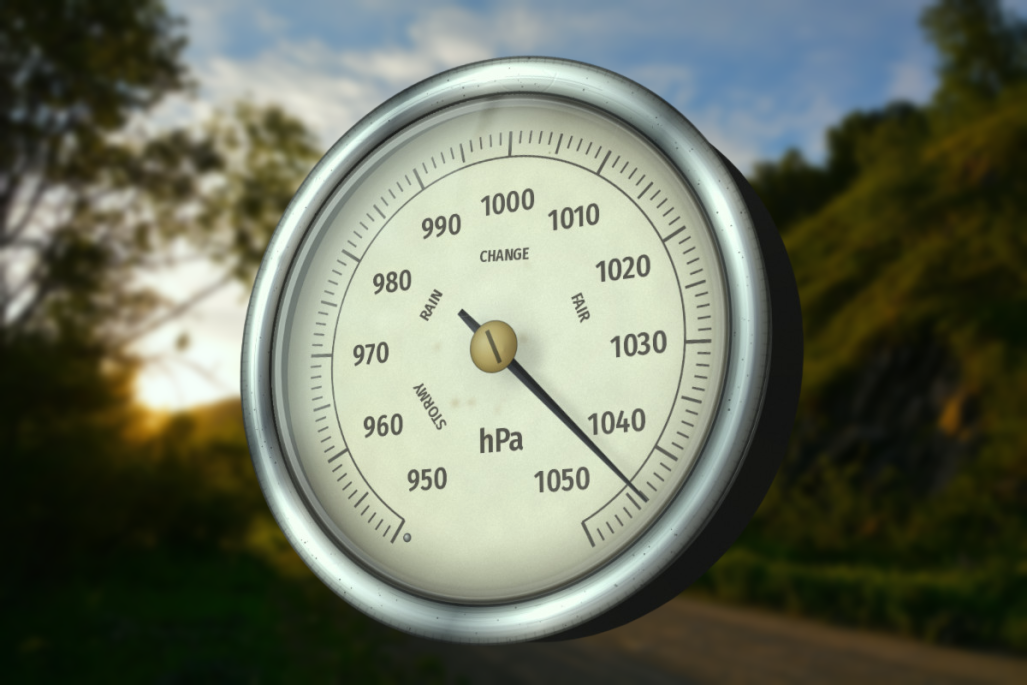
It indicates 1044 hPa
